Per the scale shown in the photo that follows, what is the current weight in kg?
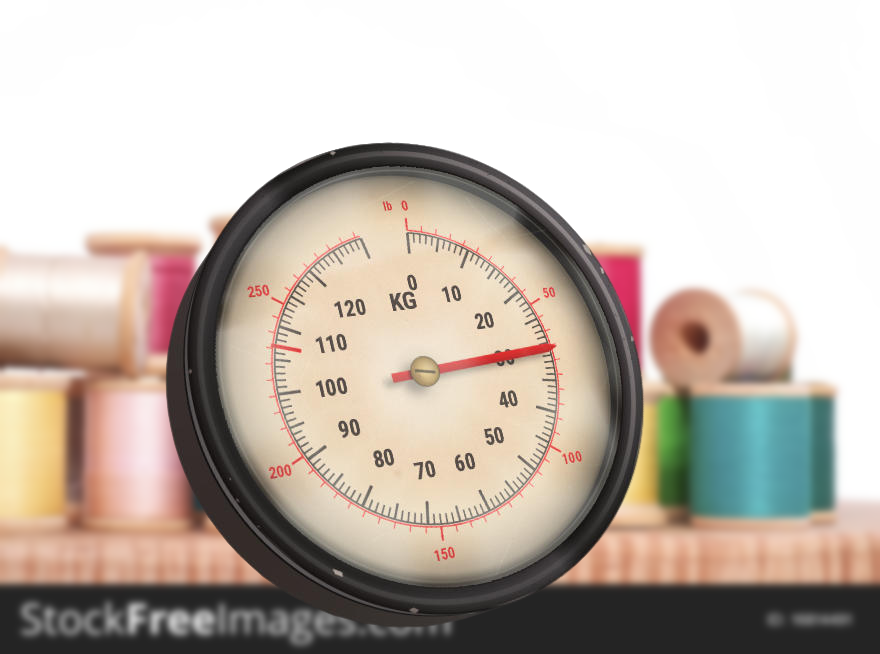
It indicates 30 kg
